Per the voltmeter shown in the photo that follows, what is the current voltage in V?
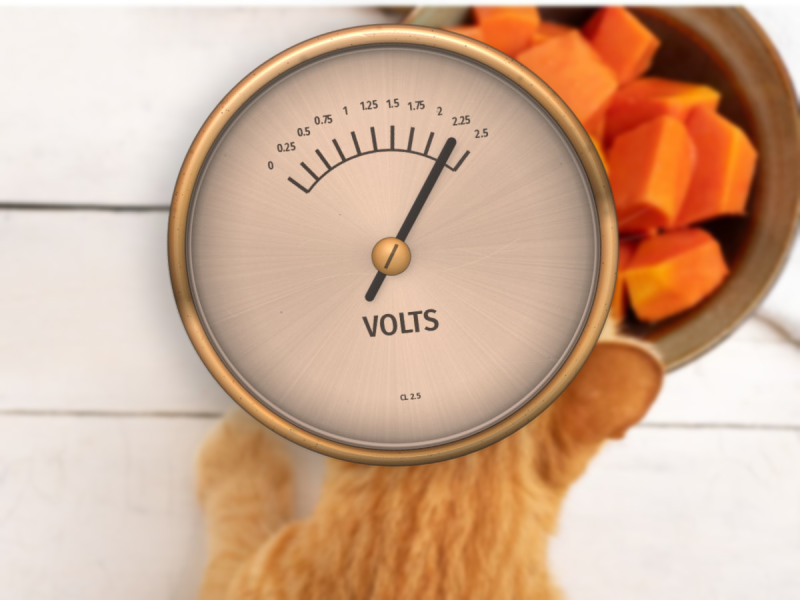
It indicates 2.25 V
